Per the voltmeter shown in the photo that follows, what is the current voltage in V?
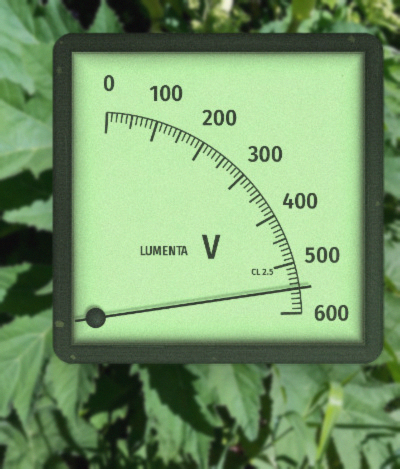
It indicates 550 V
